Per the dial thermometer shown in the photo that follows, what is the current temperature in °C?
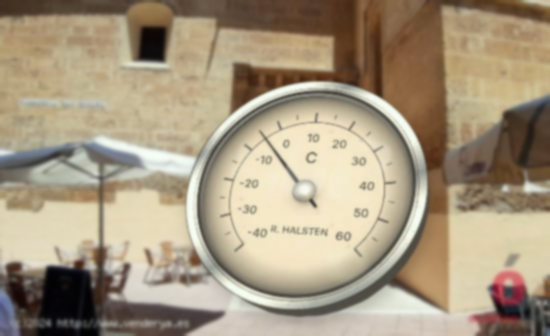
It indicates -5 °C
